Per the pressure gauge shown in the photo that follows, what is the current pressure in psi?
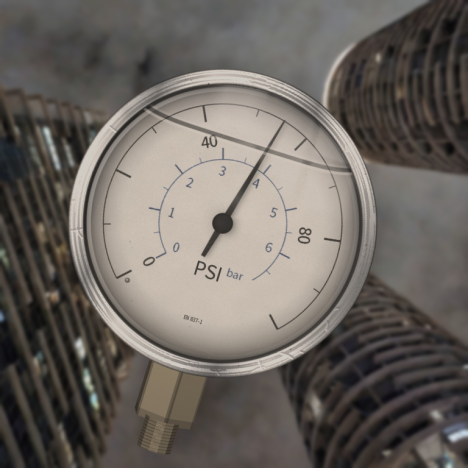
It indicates 55 psi
